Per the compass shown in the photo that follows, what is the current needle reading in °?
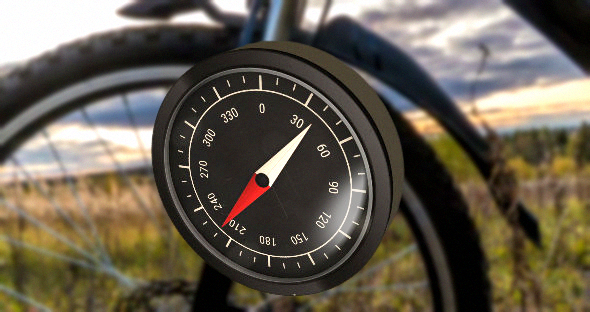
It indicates 220 °
